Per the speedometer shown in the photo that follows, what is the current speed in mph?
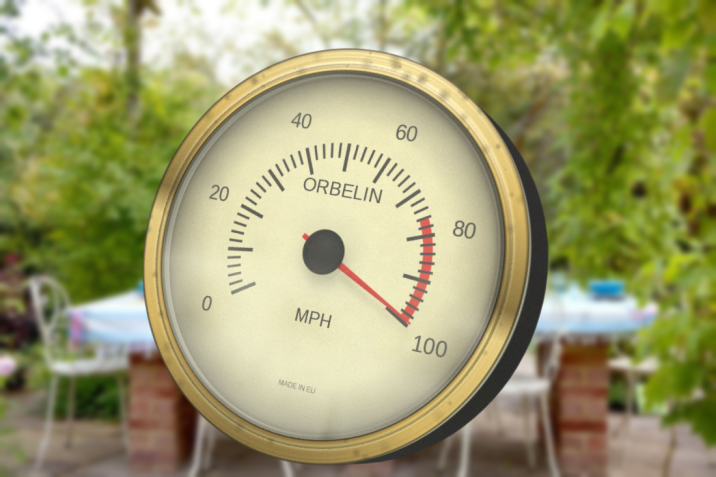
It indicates 99 mph
